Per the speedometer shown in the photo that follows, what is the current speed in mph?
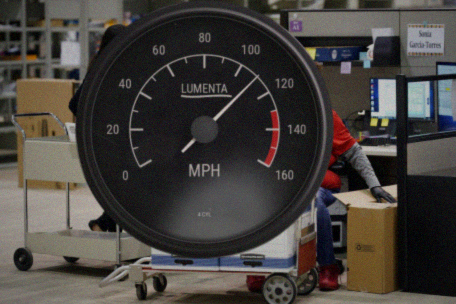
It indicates 110 mph
